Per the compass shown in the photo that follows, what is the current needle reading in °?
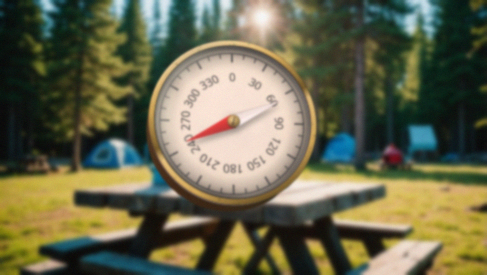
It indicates 245 °
